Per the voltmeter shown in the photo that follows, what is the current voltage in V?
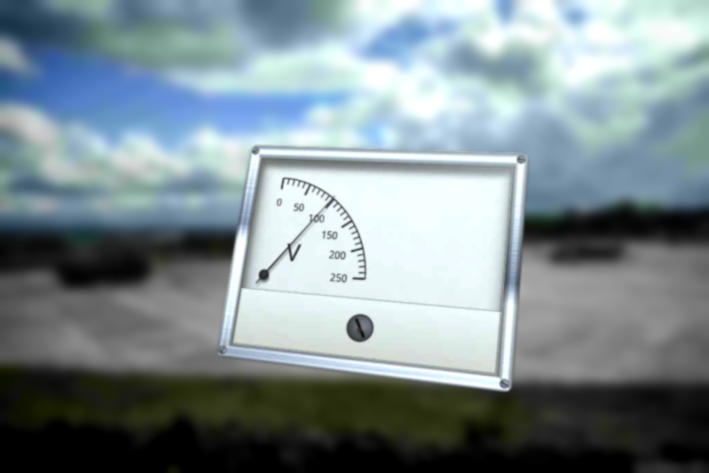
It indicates 100 V
